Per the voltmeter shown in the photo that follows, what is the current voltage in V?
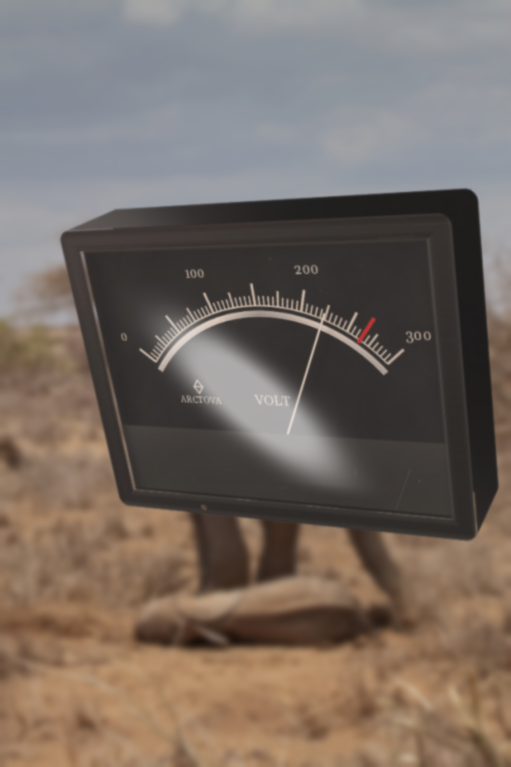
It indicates 225 V
